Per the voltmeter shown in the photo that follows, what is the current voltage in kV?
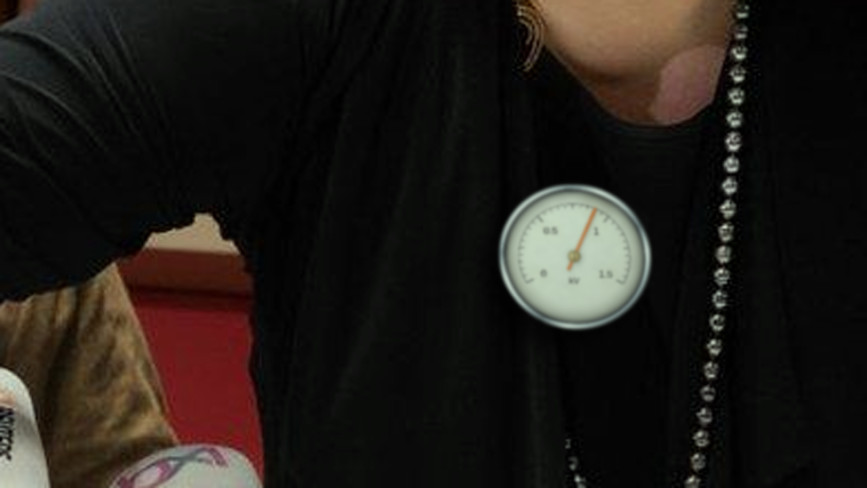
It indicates 0.9 kV
